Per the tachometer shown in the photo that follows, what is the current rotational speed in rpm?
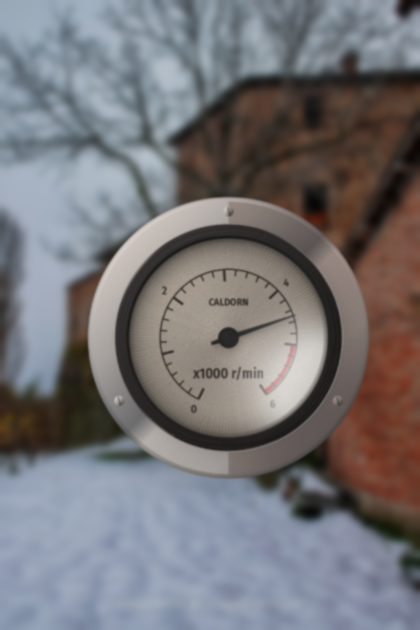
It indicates 4500 rpm
